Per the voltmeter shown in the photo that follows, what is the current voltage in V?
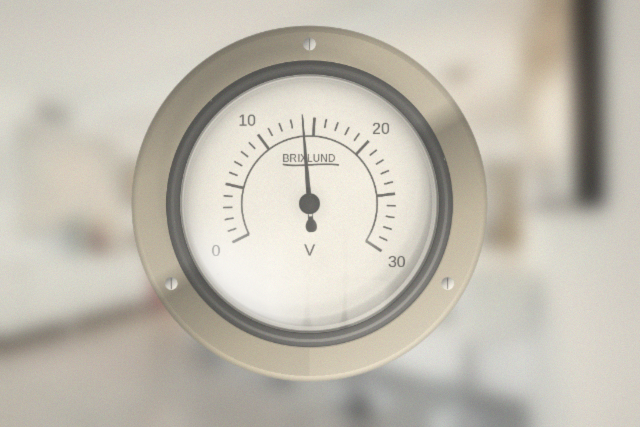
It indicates 14 V
